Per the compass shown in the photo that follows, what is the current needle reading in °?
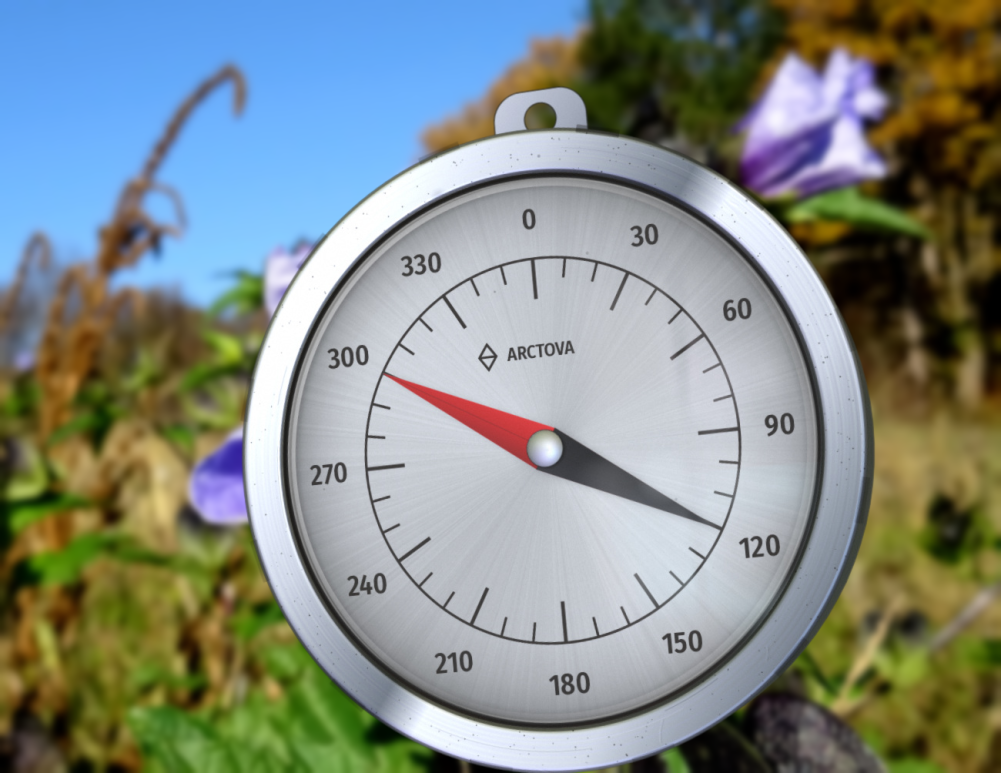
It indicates 300 °
